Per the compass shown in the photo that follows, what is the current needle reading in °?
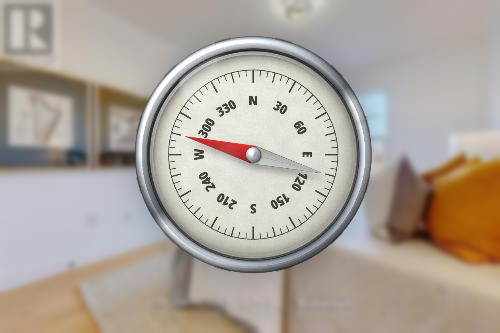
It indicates 285 °
